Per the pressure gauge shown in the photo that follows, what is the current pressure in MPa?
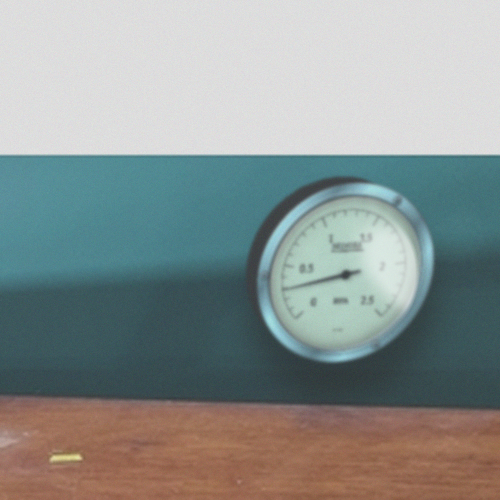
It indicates 0.3 MPa
